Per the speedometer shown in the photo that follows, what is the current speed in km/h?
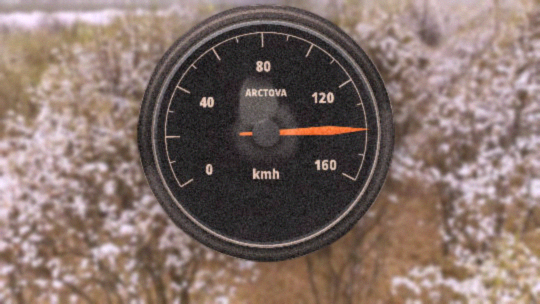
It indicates 140 km/h
